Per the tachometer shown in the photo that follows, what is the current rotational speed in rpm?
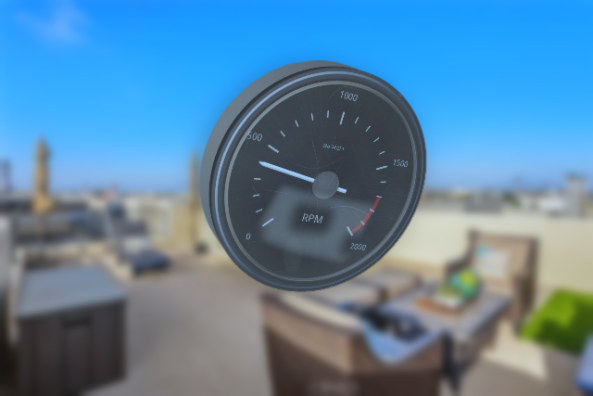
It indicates 400 rpm
